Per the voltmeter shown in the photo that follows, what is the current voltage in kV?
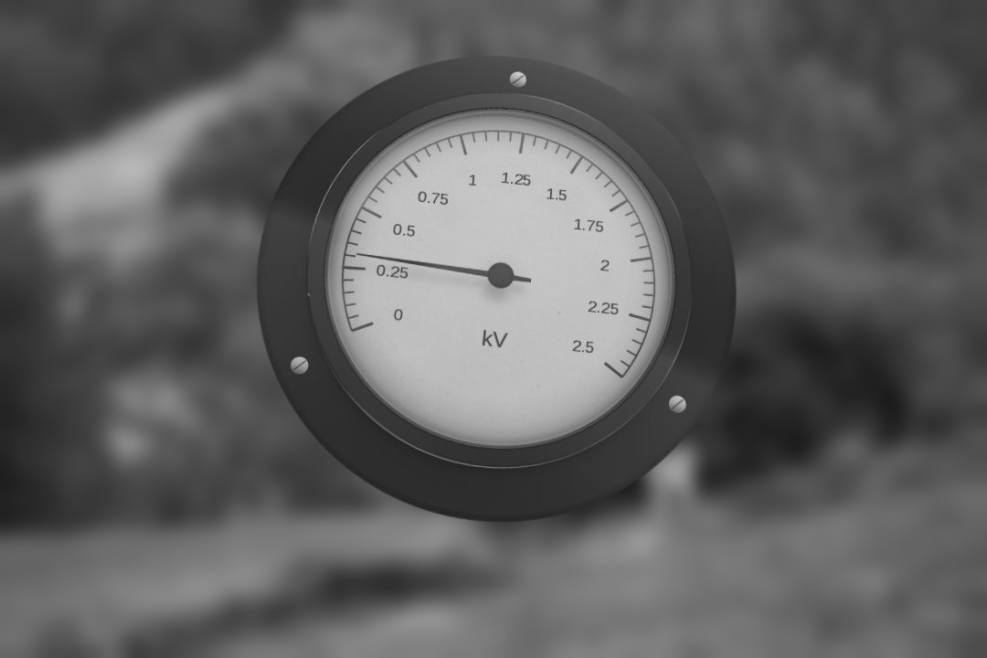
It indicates 0.3 kV
